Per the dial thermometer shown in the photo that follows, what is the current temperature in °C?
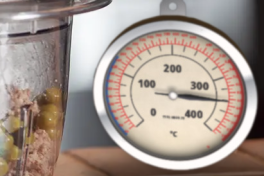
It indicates 340 °C
